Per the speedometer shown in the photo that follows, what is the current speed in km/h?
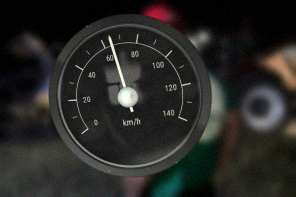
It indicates 65 km/h
